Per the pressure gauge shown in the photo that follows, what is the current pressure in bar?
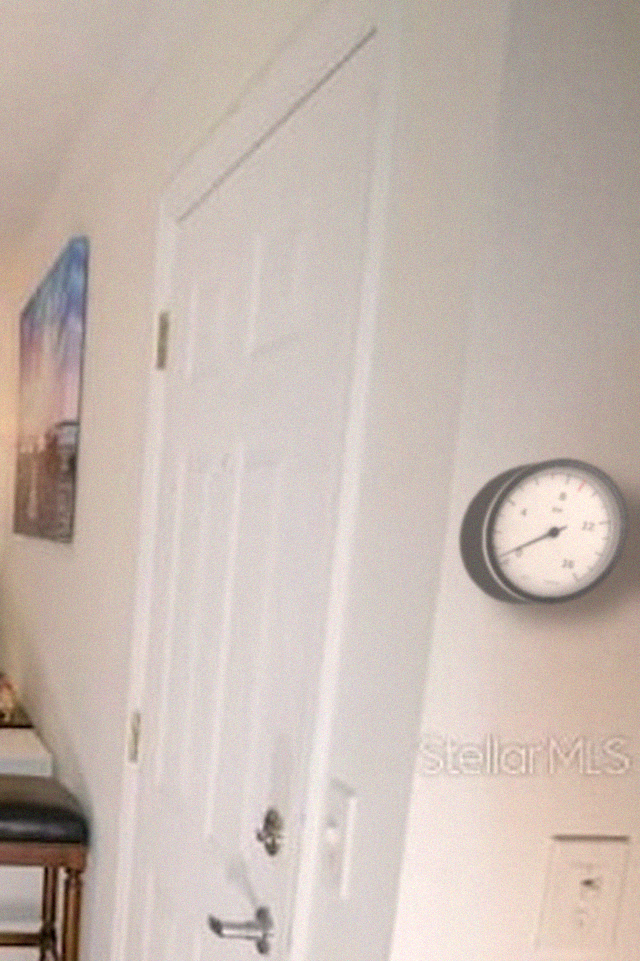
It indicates 0.5 bar
